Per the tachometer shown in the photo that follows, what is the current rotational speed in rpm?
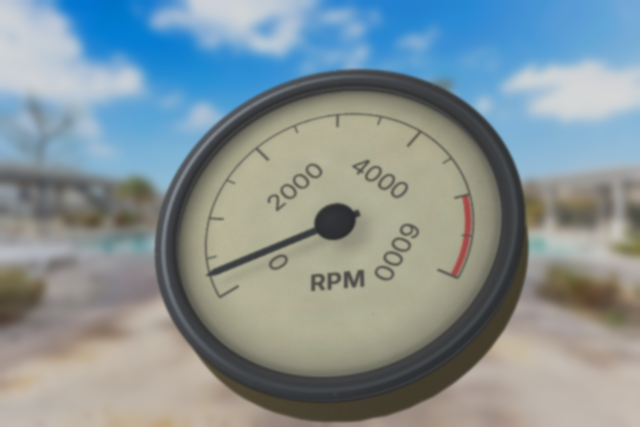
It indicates 250 rpm
